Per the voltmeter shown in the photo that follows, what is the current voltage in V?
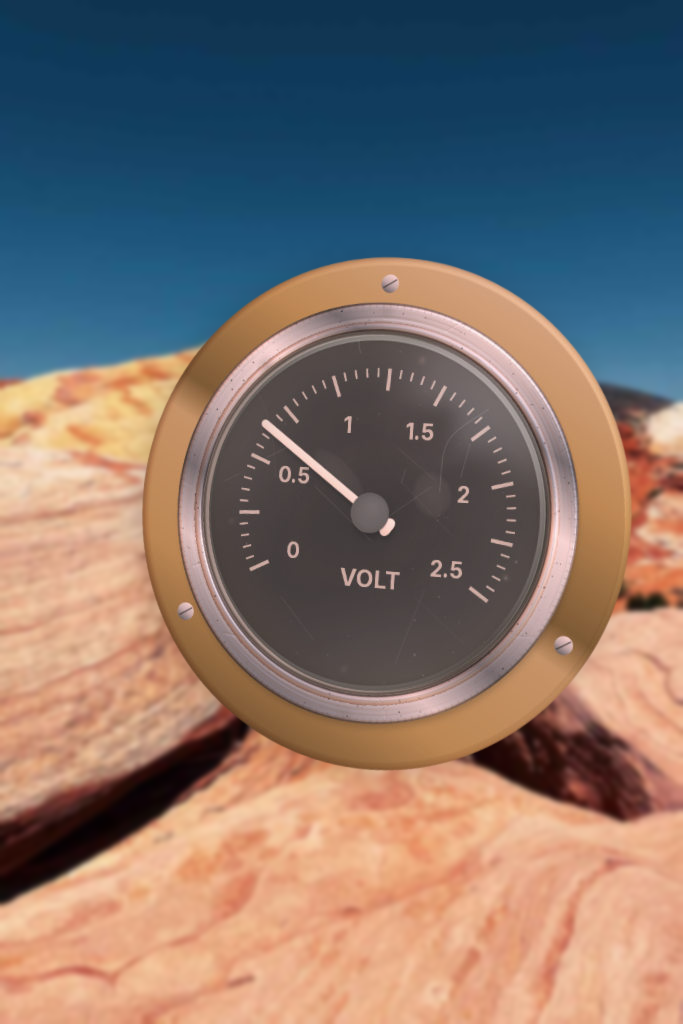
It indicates 0.65 V
